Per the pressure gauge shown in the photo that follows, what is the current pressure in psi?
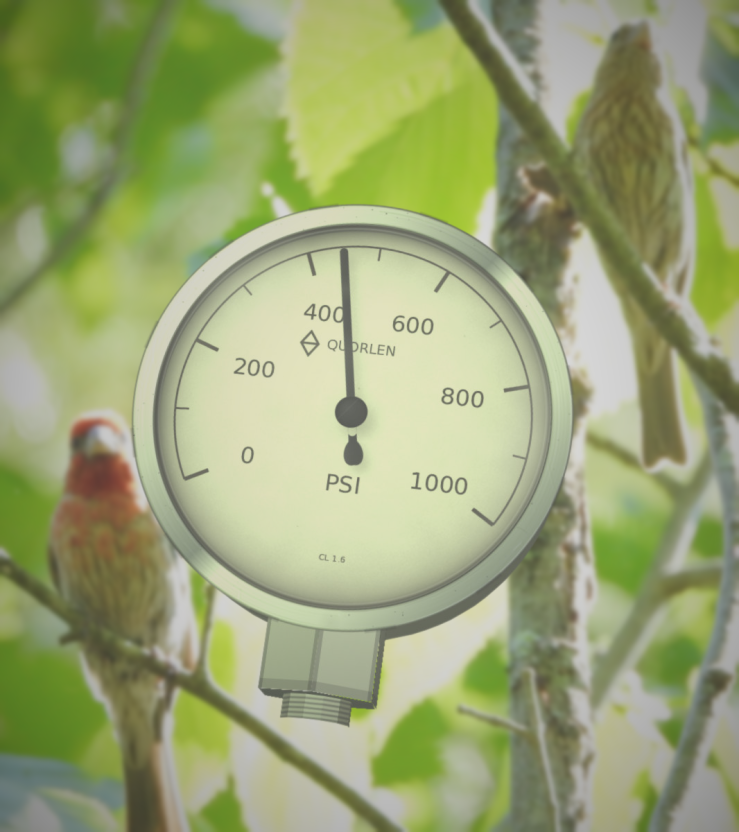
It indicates 450 psi
